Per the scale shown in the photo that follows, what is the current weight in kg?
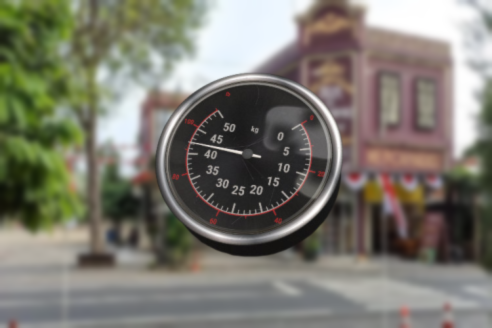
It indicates 42 kg
